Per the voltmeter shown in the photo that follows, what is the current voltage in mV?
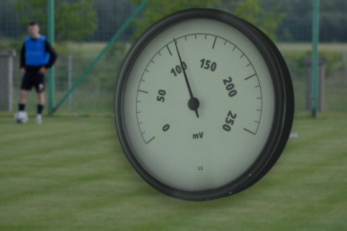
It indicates 110 mV
